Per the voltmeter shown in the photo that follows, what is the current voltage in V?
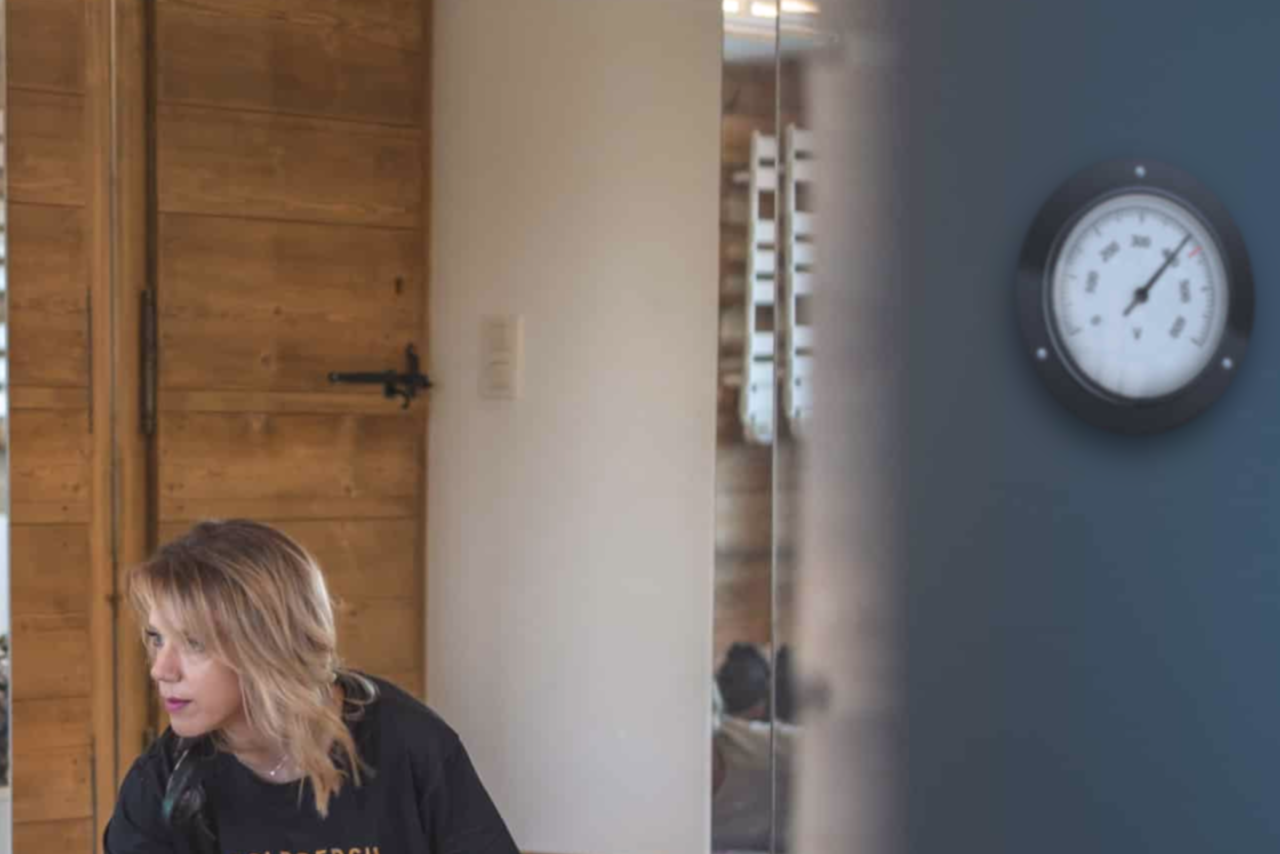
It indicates 400 V
